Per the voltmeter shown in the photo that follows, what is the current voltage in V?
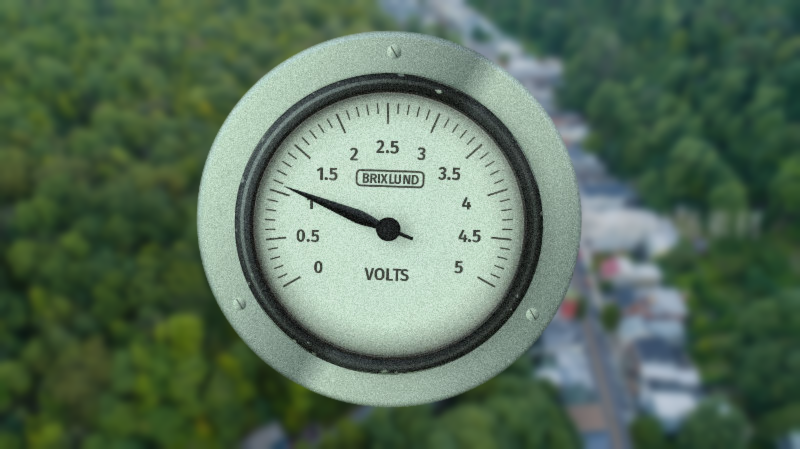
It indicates 1.1 V
